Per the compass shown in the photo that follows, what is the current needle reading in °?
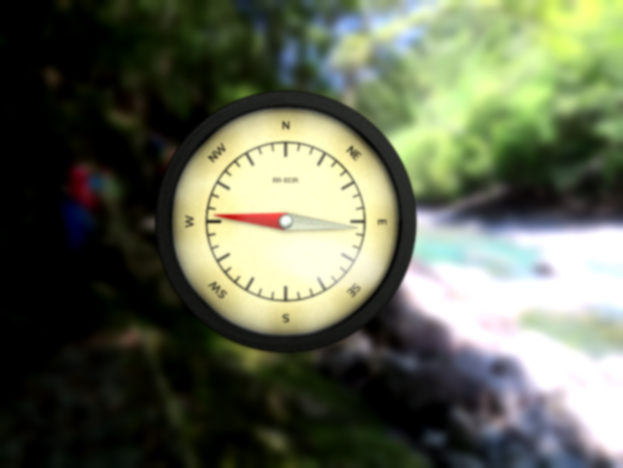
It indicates 275 °
